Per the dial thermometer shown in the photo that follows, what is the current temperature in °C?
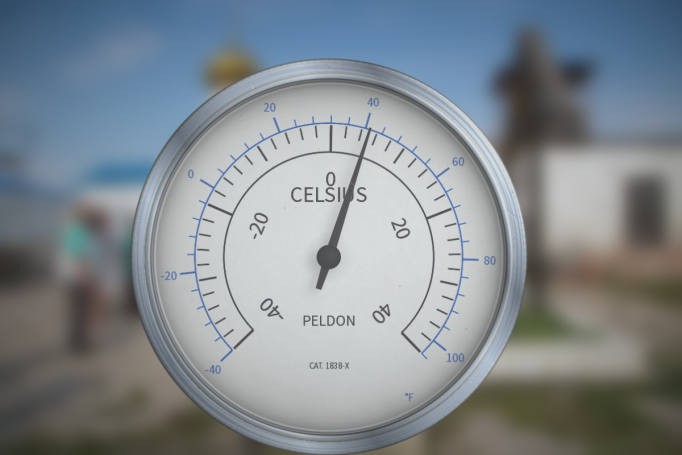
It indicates 5 °C
